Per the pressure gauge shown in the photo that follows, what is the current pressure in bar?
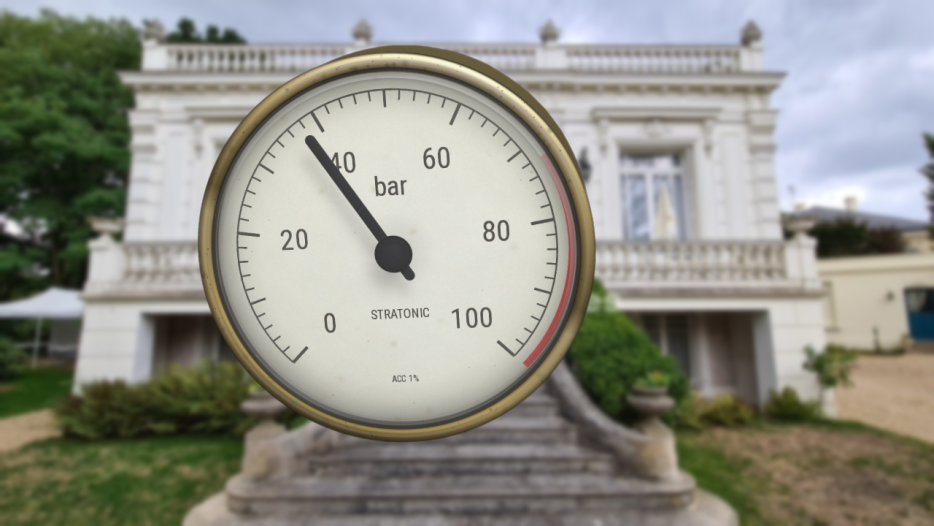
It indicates 38 bar
